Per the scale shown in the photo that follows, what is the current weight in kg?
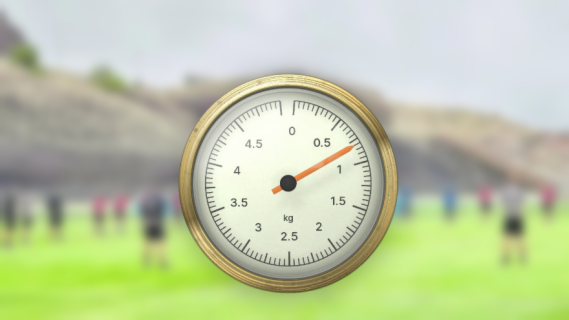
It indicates 0.8 kg
